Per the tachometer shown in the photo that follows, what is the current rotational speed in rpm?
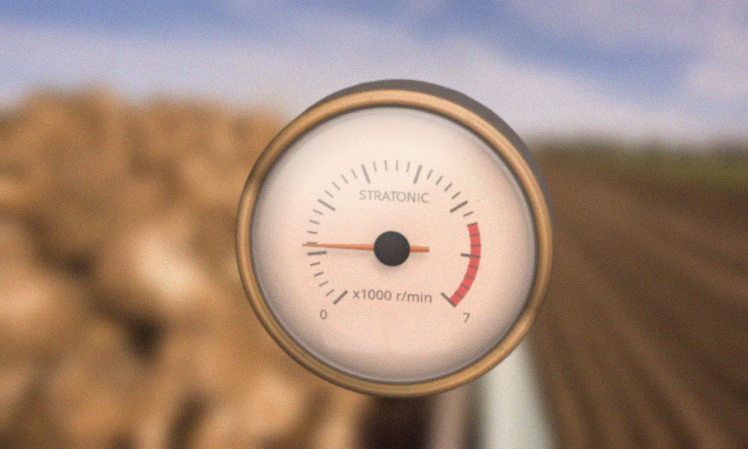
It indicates 1200 rpm
